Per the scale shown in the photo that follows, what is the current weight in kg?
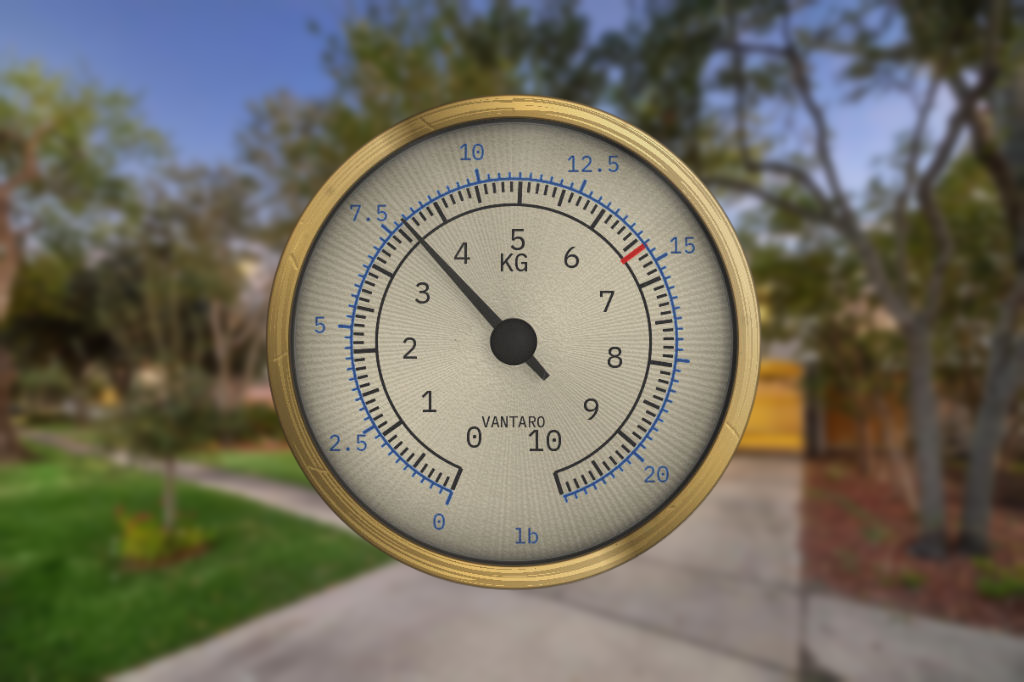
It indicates 3.6 kg
